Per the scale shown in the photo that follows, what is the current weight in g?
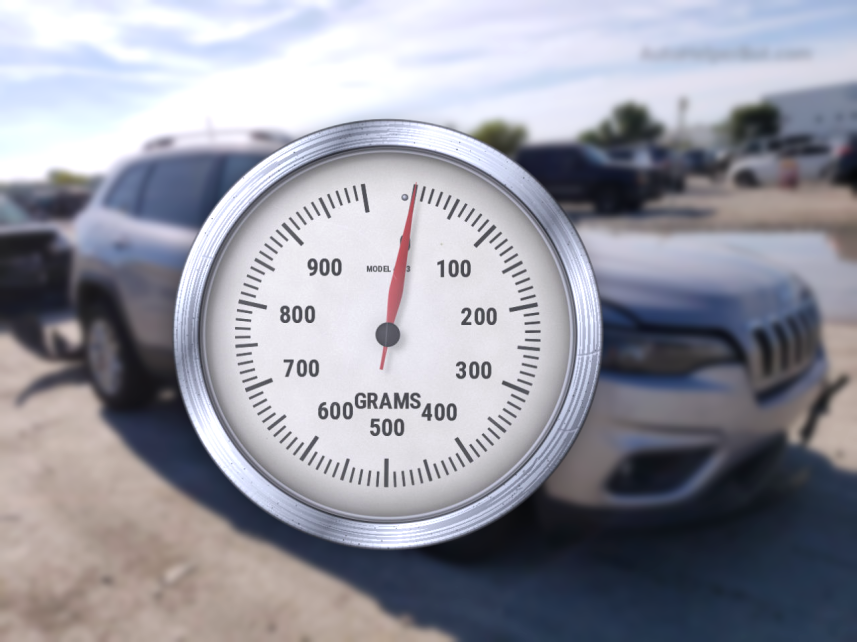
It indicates 0 g
